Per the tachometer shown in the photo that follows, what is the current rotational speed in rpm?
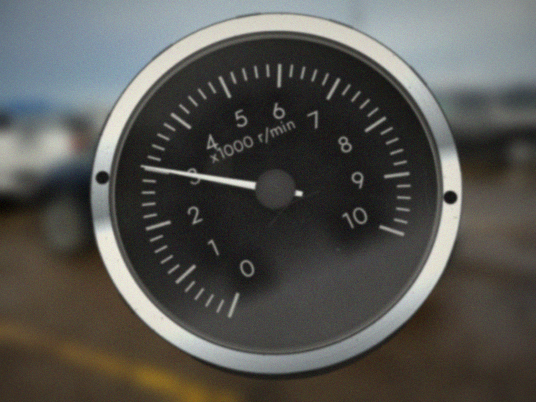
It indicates 3000 rpm
